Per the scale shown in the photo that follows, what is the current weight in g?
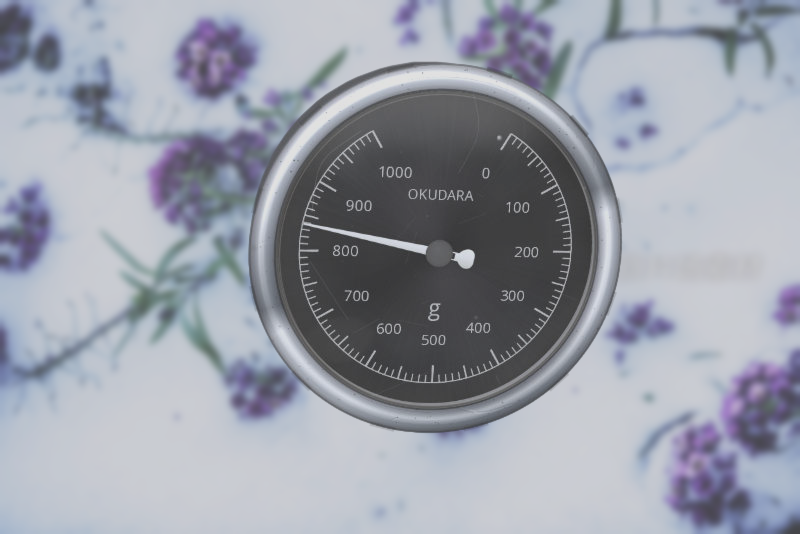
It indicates 840 g
